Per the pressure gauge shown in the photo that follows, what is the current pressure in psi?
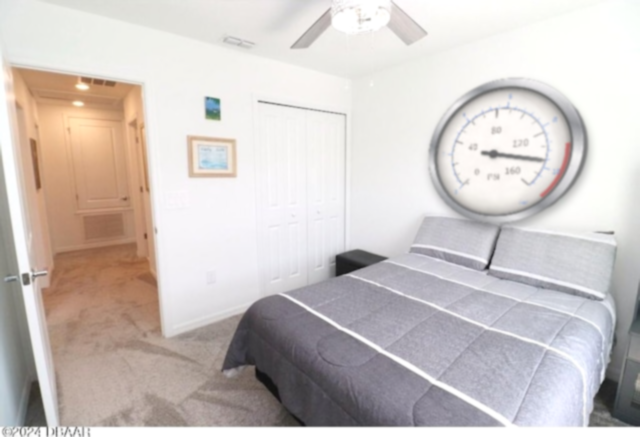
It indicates 140 psi
